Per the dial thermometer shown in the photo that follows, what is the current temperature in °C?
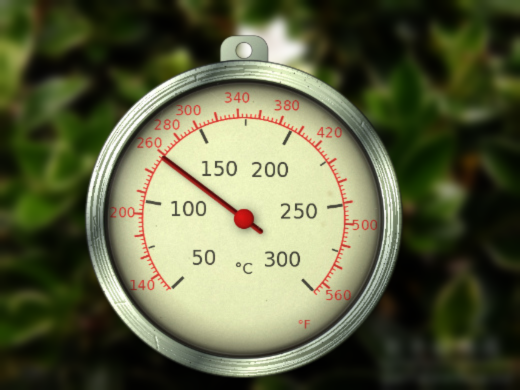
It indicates 125 °C
